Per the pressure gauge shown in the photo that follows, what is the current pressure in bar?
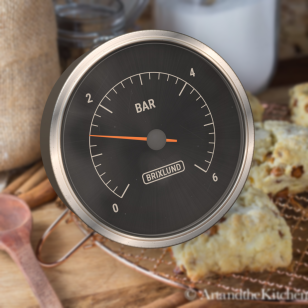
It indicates 1.4 bar
